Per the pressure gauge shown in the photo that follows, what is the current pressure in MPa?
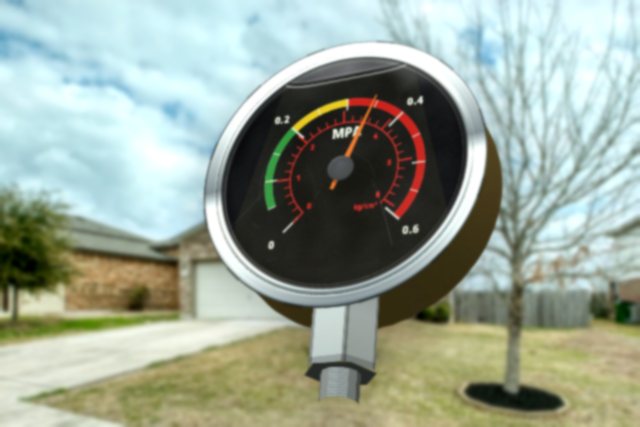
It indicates 0.35 MPa
